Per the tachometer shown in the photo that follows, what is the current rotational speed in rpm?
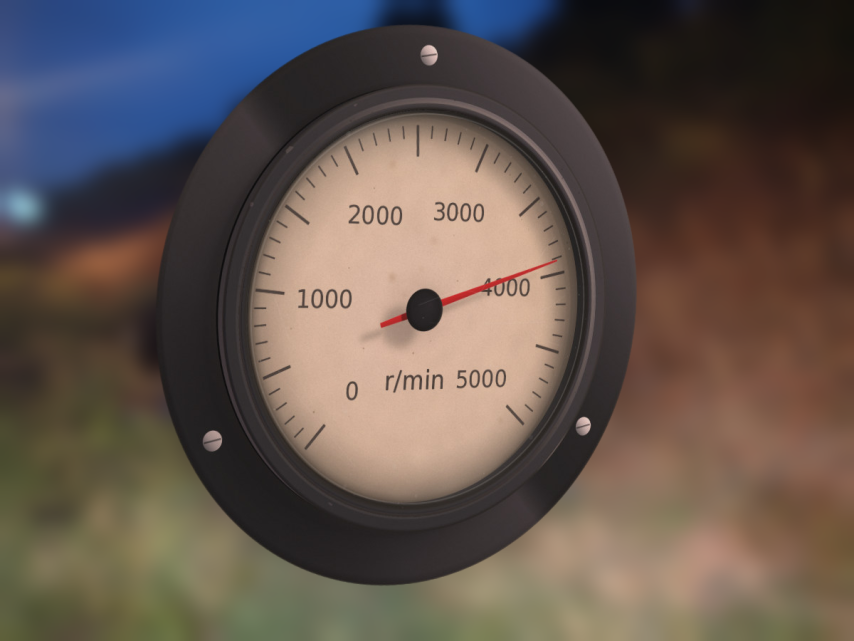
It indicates 3900 rpm
